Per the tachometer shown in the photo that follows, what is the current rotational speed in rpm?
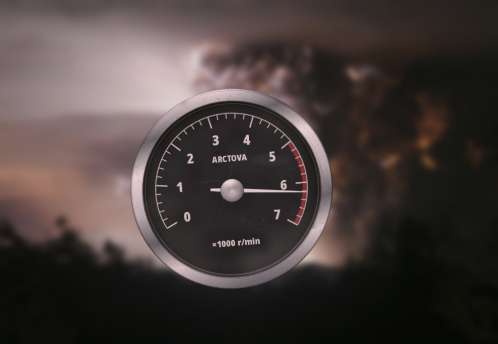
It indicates 6200 rpm
